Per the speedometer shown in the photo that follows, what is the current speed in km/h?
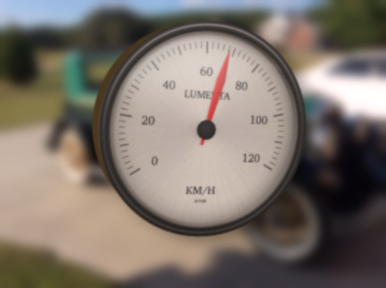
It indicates 68 km/h
